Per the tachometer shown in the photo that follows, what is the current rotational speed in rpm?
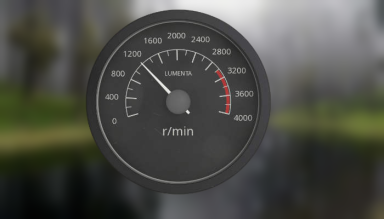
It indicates 1200 rpm
